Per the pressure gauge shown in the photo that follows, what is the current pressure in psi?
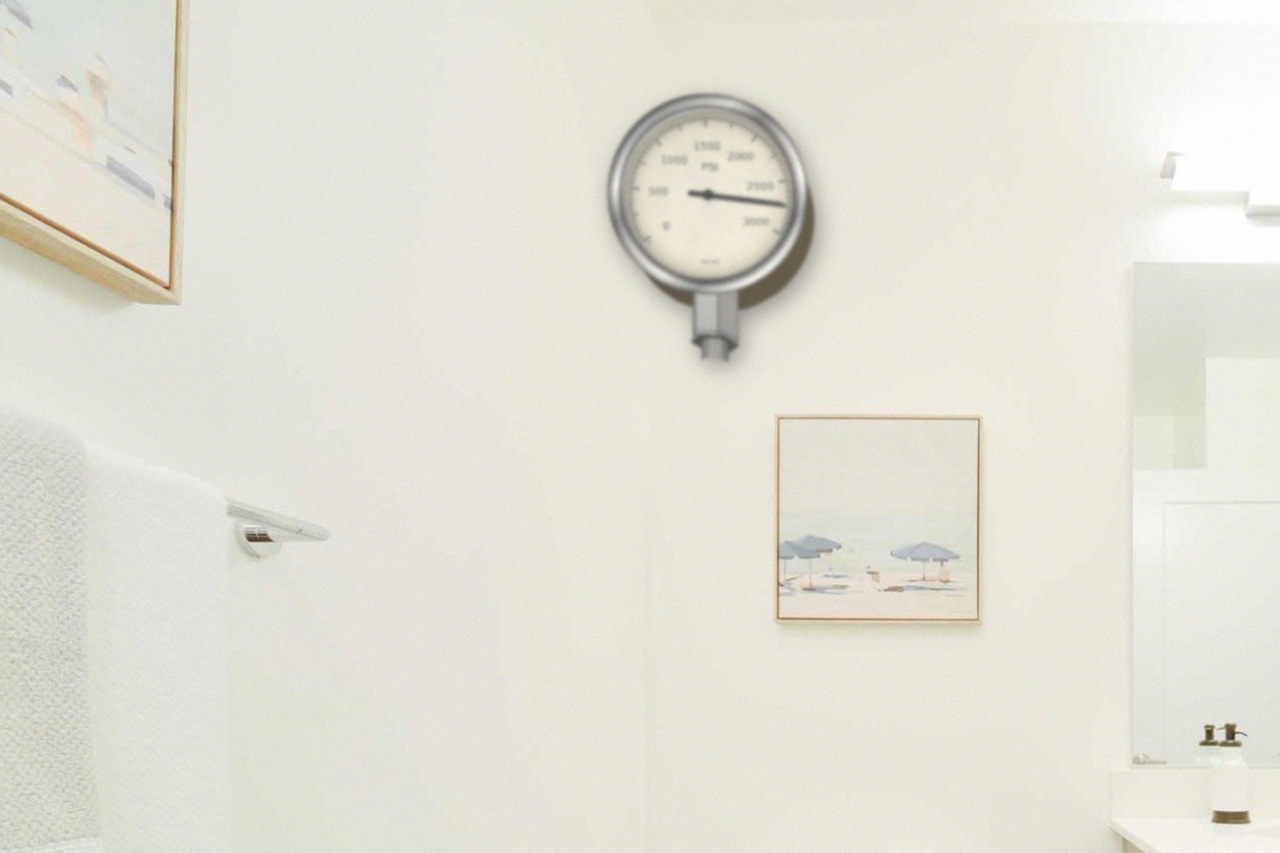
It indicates 2750 psi
